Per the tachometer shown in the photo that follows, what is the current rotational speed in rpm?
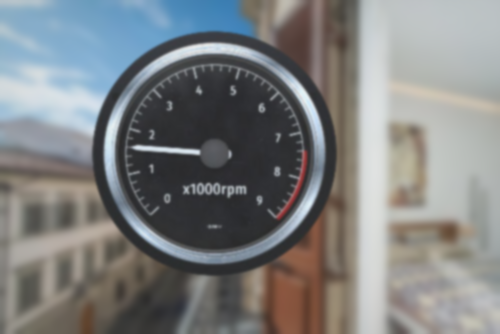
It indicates 1600 rpm
